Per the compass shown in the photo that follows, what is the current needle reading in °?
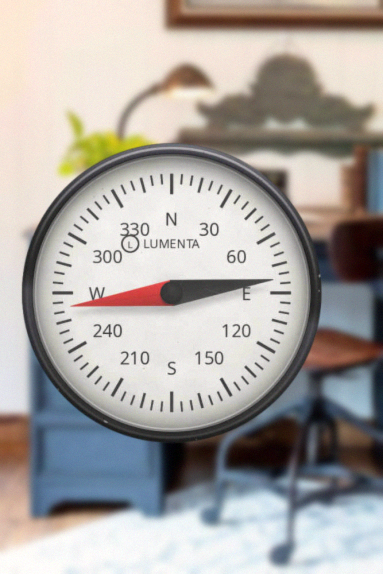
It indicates 262.5 °
